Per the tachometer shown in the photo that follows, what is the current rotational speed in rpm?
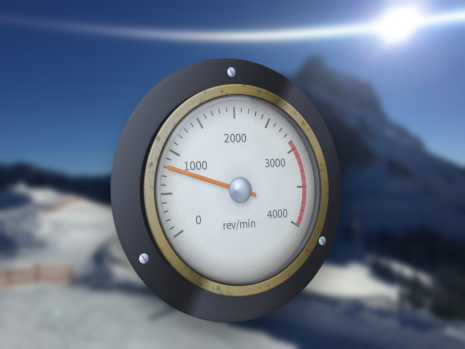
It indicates 800 rpm
